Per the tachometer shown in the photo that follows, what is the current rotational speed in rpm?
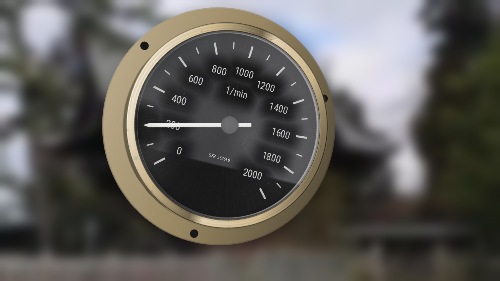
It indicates 200 rpm
